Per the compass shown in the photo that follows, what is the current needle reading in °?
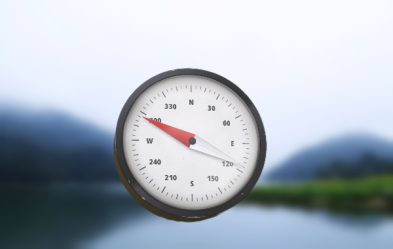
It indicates 295 °
